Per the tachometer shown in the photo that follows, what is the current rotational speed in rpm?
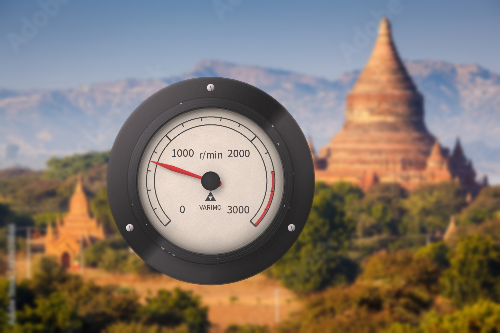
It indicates 700 rpm
